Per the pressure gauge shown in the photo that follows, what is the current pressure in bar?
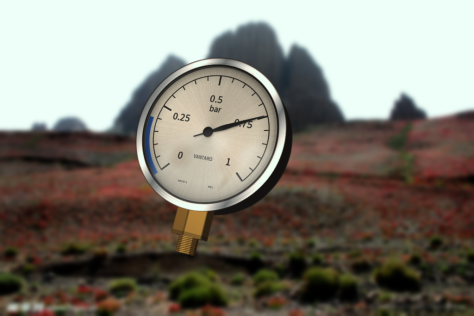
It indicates 0.75 bar
